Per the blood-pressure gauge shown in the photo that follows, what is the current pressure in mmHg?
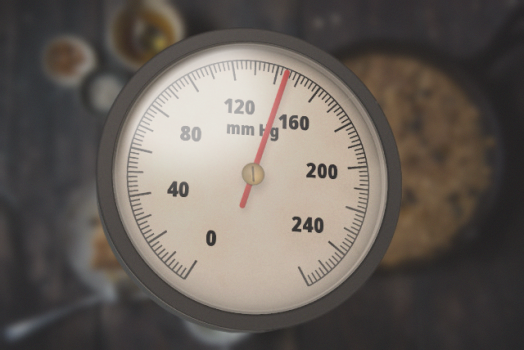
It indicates 144 mmHg
